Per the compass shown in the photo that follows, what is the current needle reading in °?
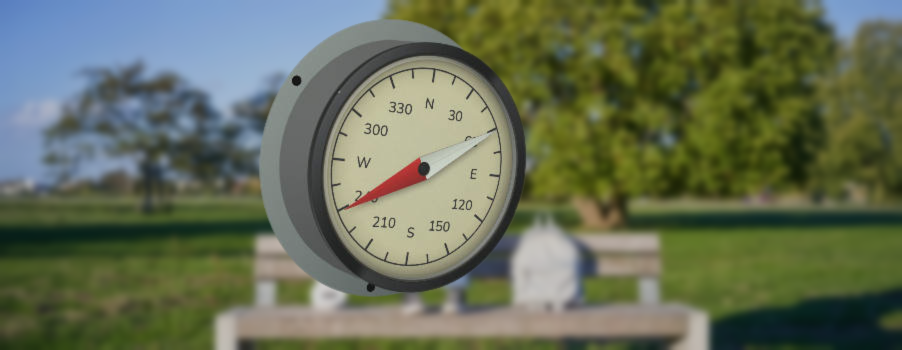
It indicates 240 °
